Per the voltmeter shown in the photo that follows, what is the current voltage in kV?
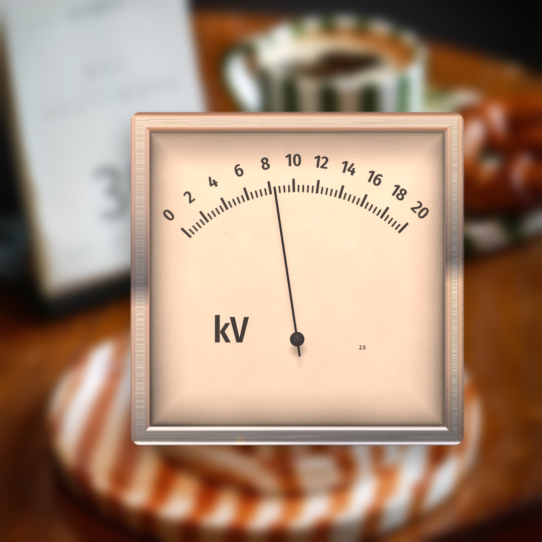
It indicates 8.4 kV
